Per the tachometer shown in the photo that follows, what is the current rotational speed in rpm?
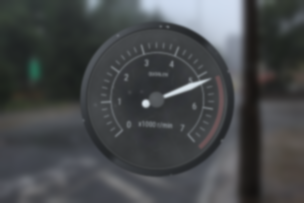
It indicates 5200 rpm
